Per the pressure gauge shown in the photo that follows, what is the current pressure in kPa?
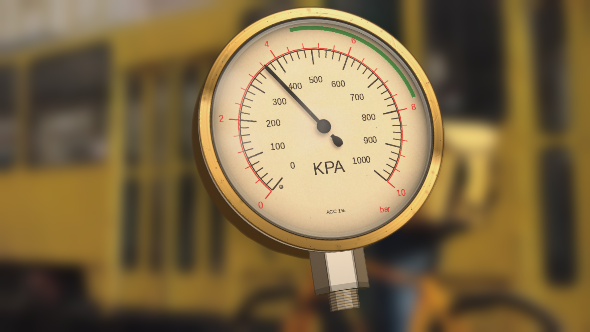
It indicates 360 kPa
